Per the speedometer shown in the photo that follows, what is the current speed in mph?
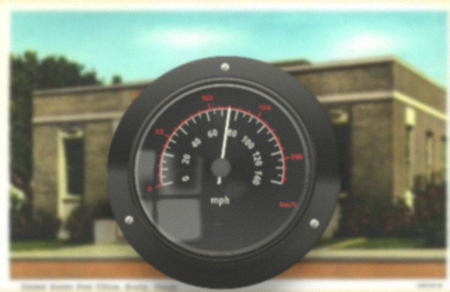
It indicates 75 mph
